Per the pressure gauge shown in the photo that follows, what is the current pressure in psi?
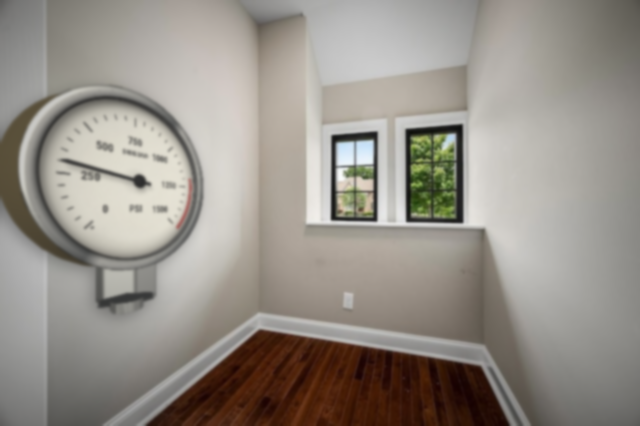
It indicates 300 psi
